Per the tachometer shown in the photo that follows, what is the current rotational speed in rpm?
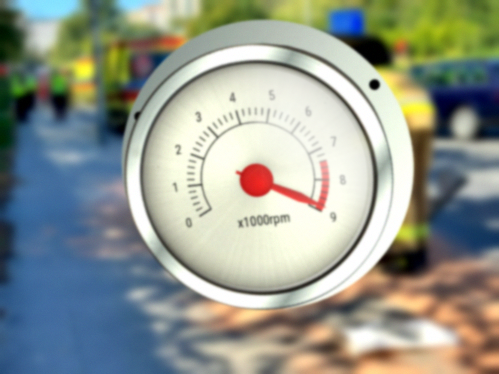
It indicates 8800 rpm
